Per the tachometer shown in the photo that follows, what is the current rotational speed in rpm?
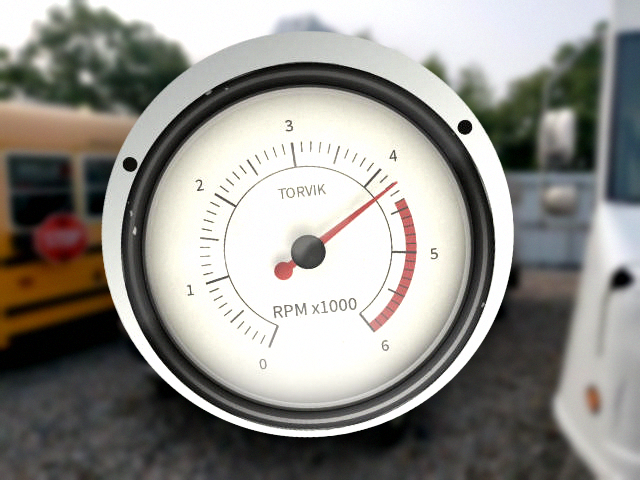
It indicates 4200 rpm
